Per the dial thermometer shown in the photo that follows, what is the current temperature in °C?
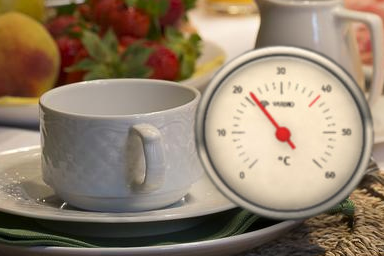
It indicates 22 °C
